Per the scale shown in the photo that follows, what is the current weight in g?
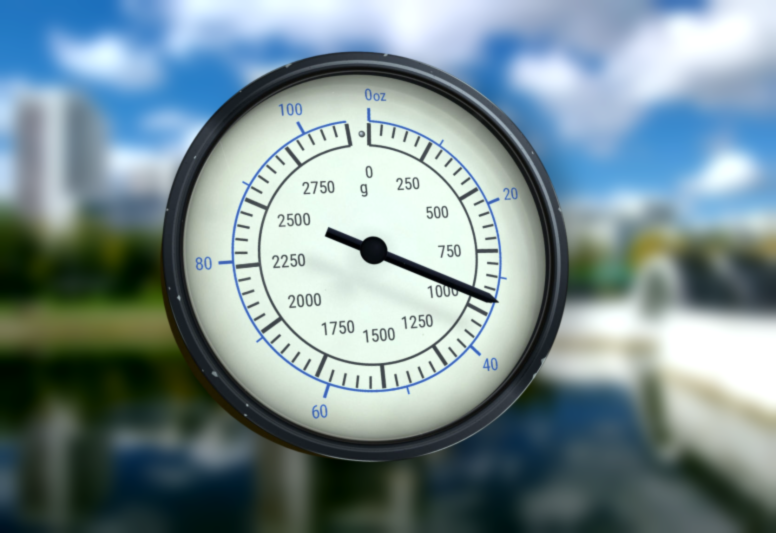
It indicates 950 g
